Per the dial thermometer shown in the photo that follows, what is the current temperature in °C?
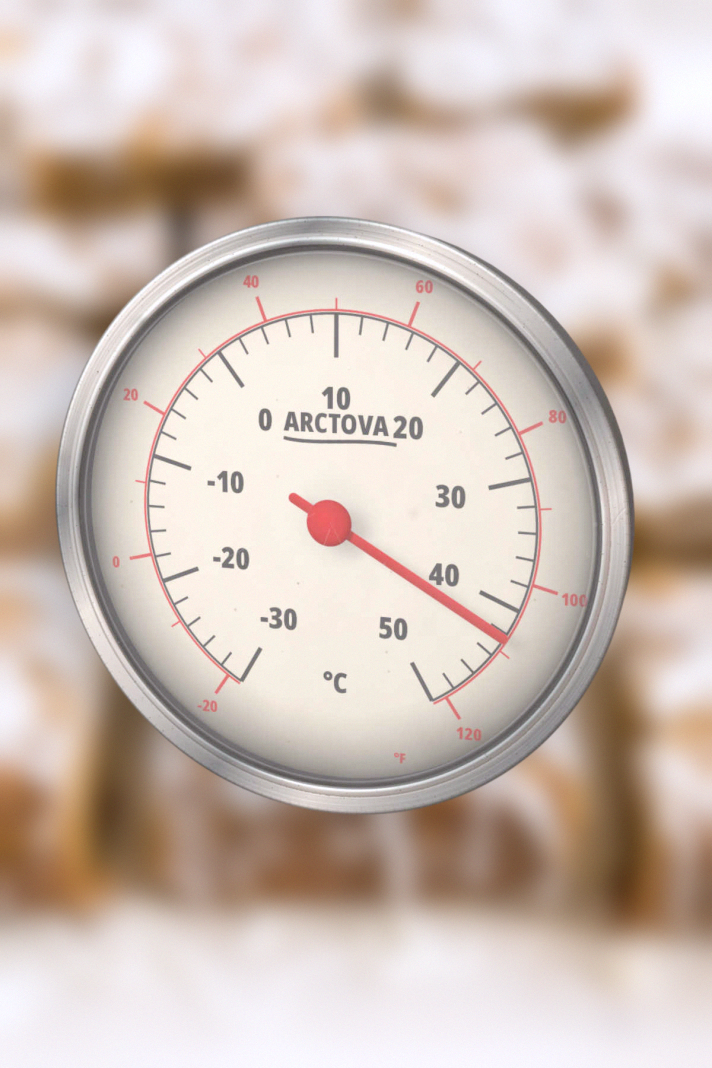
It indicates 42 °C
